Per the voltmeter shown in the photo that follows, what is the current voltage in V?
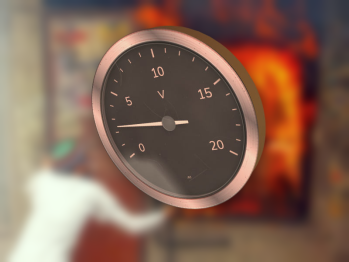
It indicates 2.5 V
